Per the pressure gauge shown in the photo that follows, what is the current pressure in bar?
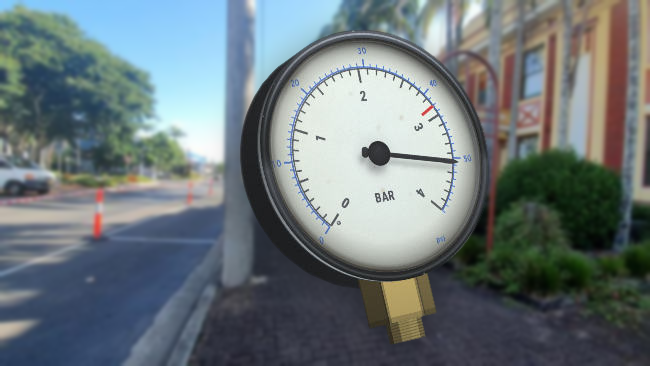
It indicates 3.5 bar
